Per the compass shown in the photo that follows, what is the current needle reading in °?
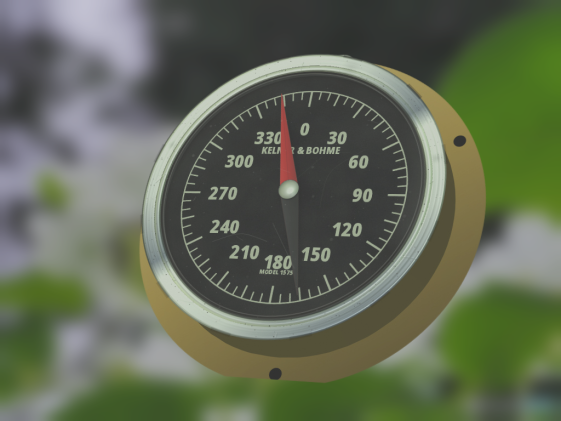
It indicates 345 °
